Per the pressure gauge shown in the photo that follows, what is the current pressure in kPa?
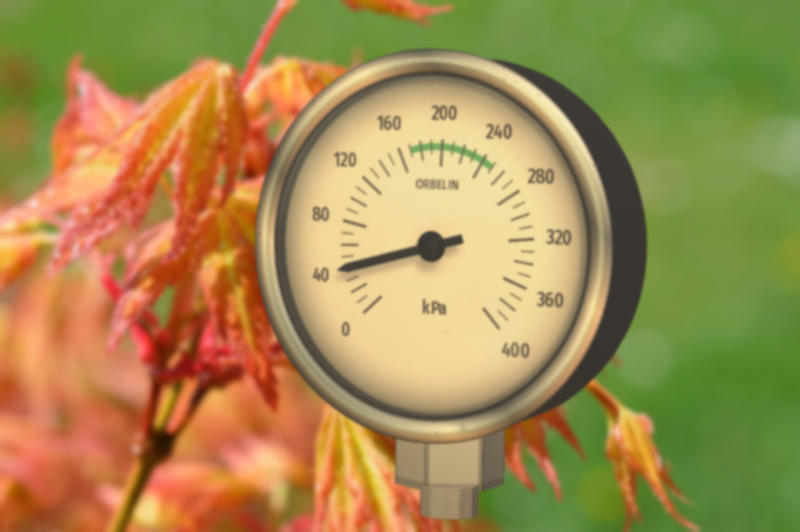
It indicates 40 kPa
